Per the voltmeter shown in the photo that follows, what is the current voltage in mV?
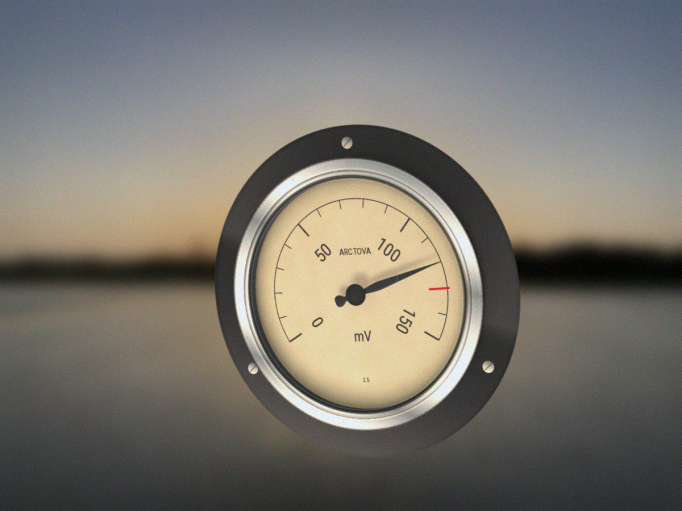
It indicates 120 mV
